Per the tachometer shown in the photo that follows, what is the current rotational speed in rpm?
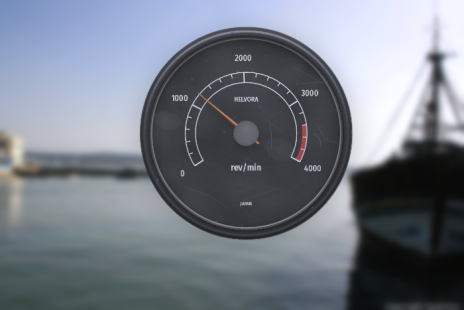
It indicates 1200 rpm
